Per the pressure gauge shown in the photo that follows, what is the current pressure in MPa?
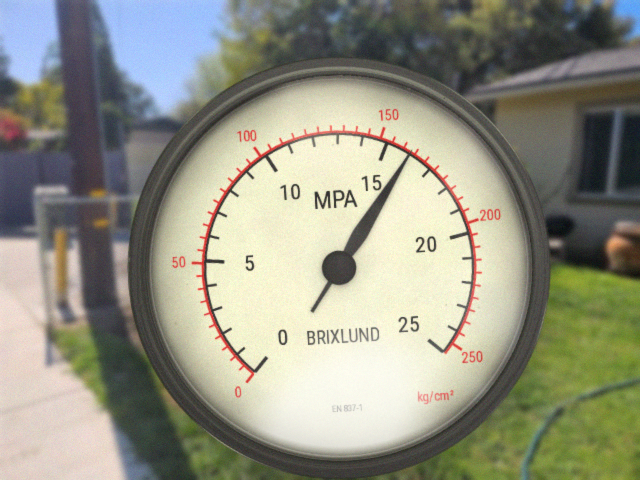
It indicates 16 MPa
